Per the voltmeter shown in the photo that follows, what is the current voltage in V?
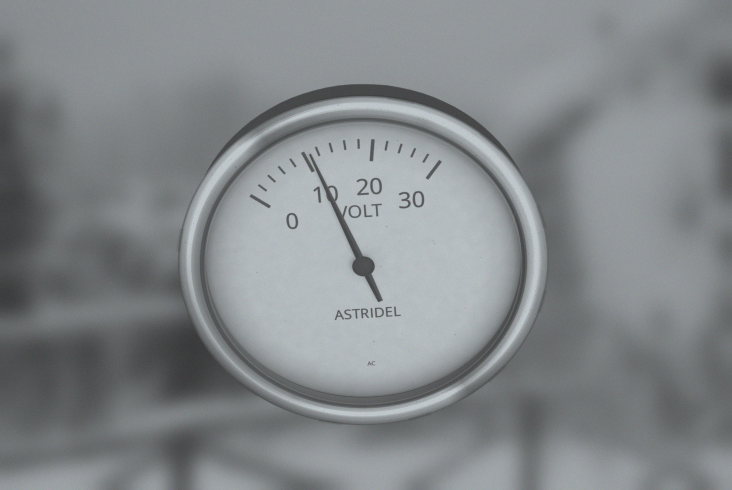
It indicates 11 V
